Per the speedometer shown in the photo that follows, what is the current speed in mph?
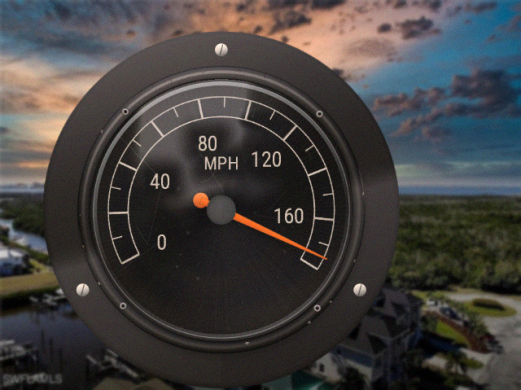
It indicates 175 mph
